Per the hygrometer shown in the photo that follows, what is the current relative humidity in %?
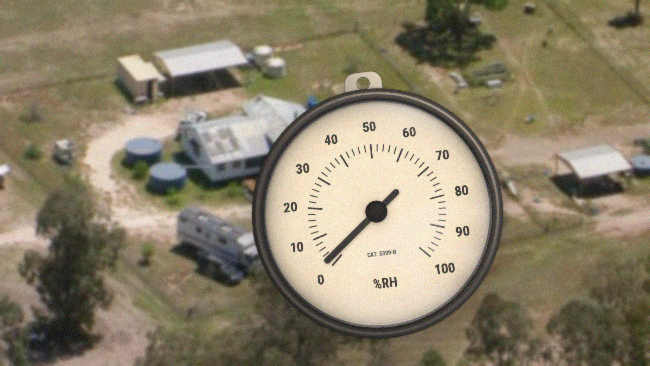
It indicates 2 %
